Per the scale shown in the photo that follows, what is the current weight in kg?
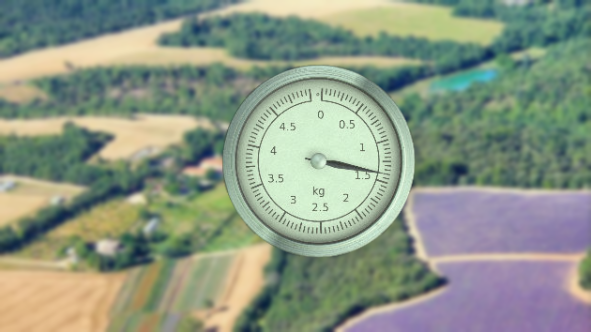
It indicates 1.4 kg
